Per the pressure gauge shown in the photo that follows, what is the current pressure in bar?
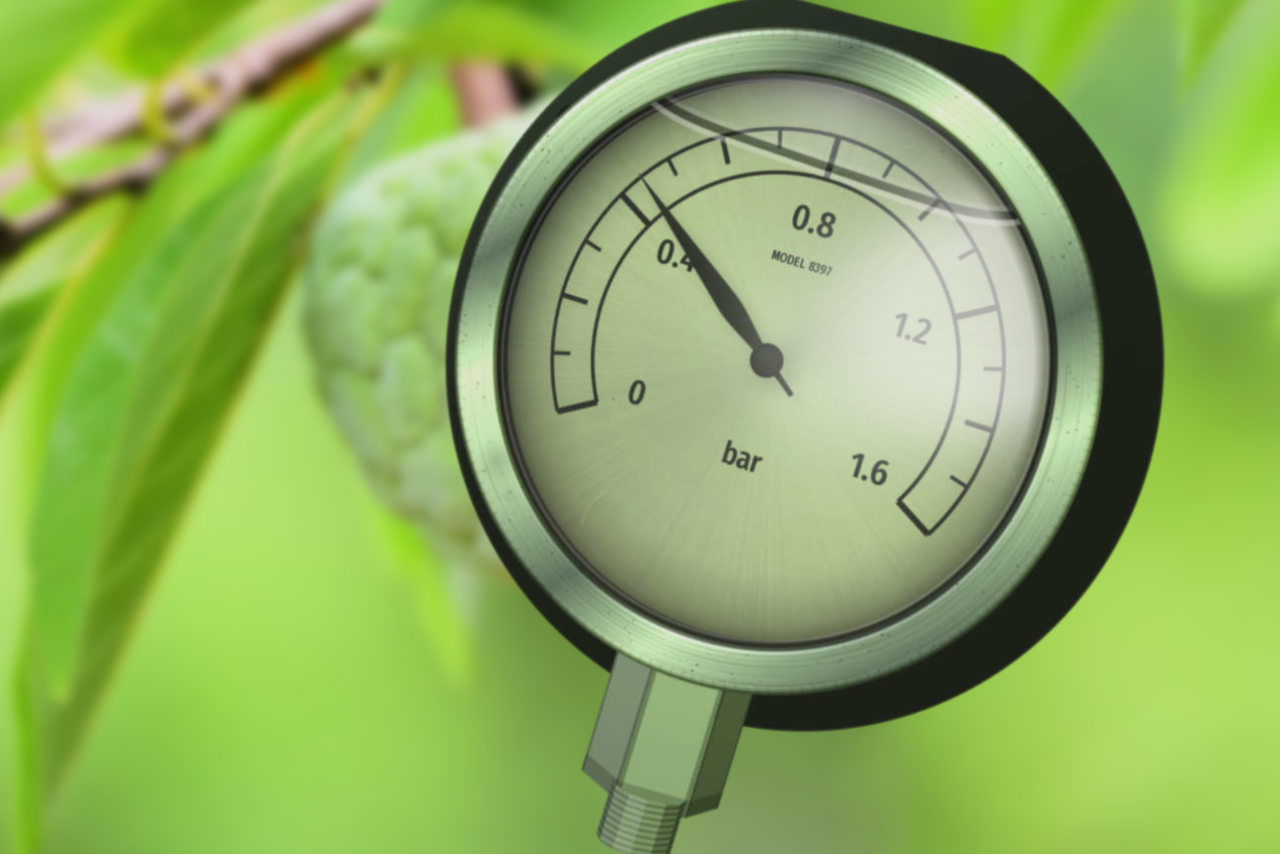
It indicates 0.45 bar
